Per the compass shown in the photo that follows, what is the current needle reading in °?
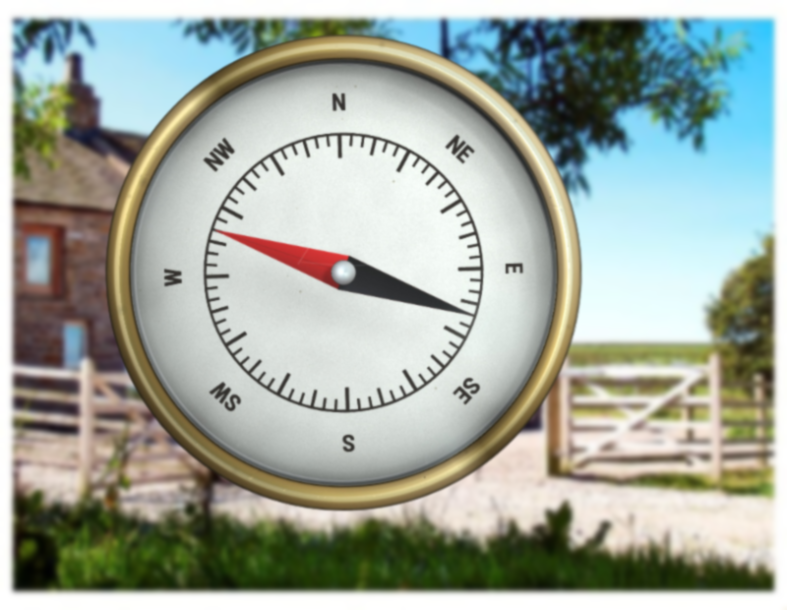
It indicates 290 °
